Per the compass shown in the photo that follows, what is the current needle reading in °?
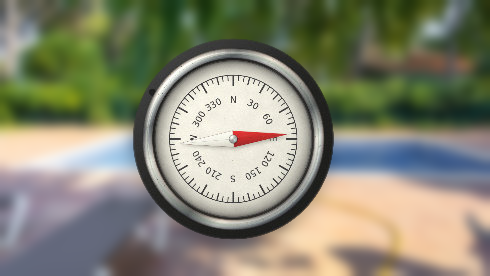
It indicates 85 °
